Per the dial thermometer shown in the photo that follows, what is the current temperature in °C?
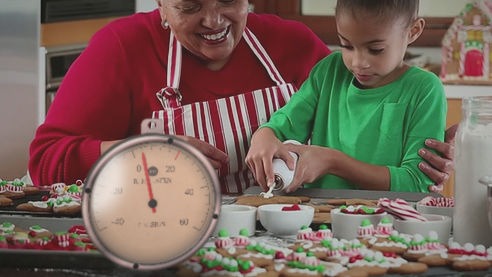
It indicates 4 °C
